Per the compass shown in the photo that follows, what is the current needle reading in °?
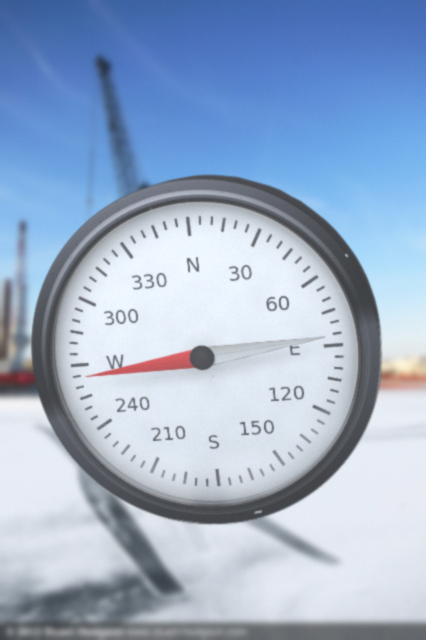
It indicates 265 °
